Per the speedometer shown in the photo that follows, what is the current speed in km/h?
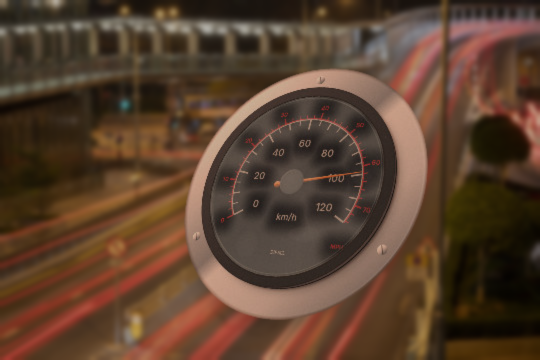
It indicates 100 km/h
